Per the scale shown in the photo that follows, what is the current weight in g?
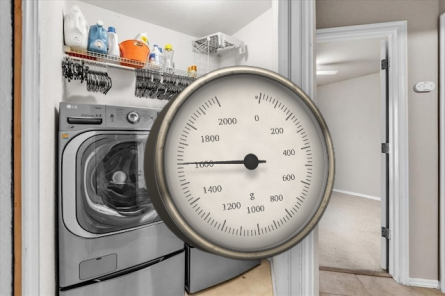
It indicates 1600 g
